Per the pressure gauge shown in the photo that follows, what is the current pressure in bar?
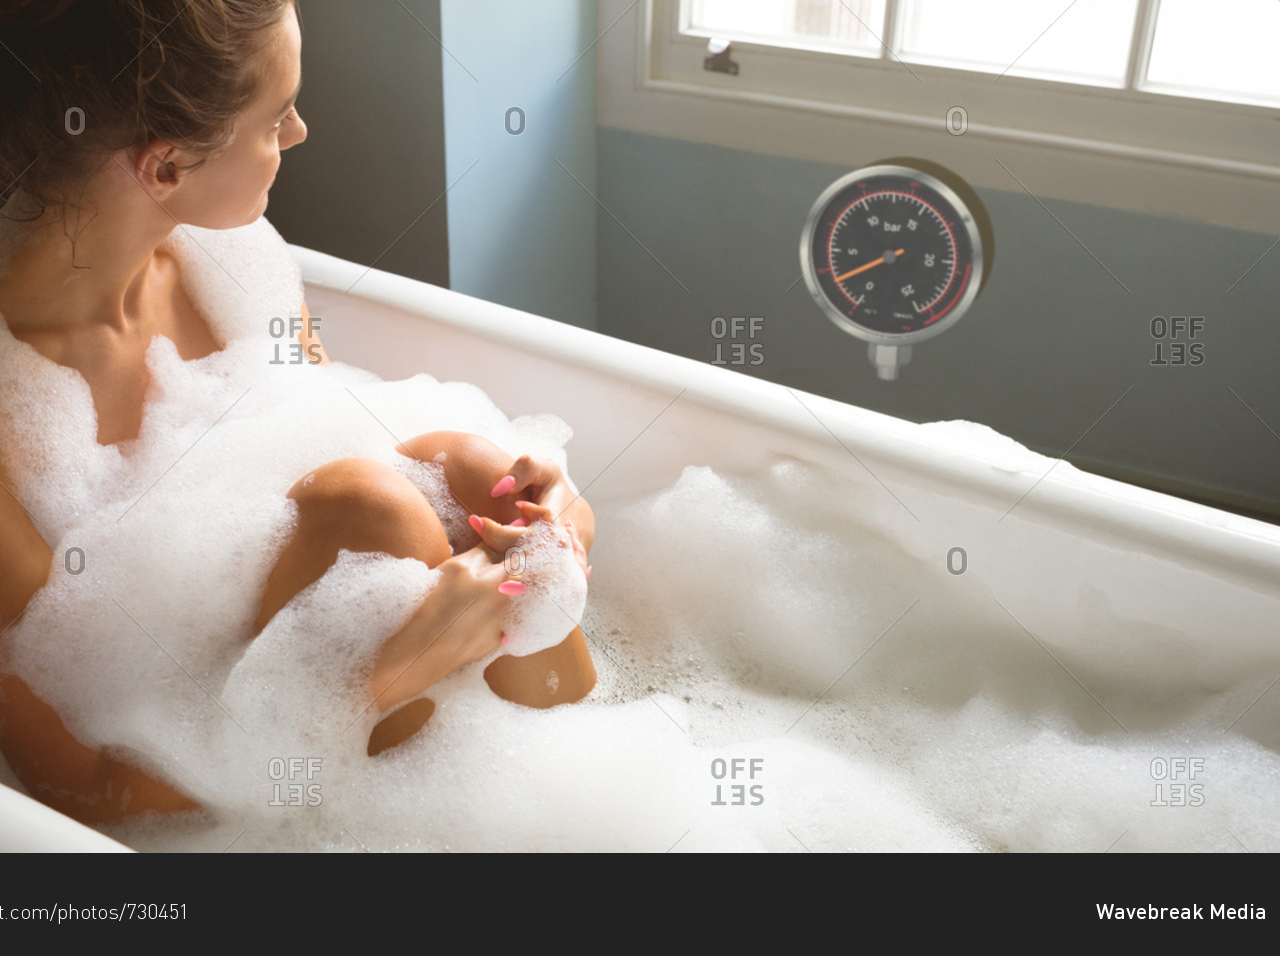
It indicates 2.5 bar
